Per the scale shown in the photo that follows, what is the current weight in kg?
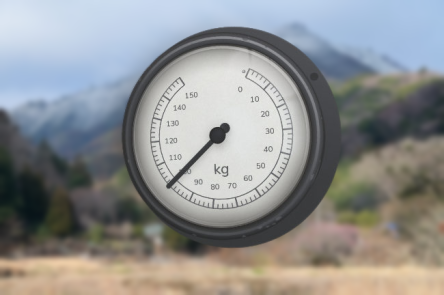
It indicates 100 kg
